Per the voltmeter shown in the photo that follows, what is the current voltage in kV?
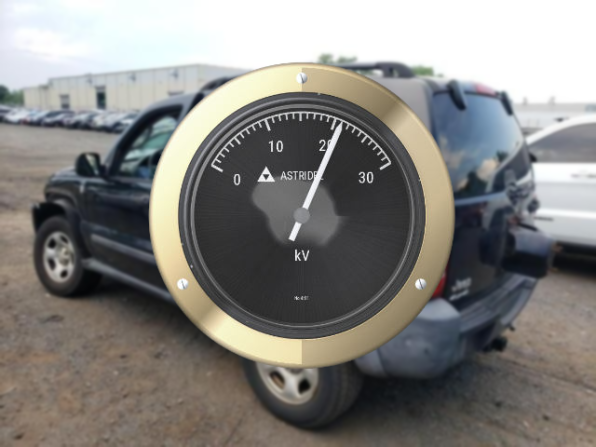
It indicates 21 kV
